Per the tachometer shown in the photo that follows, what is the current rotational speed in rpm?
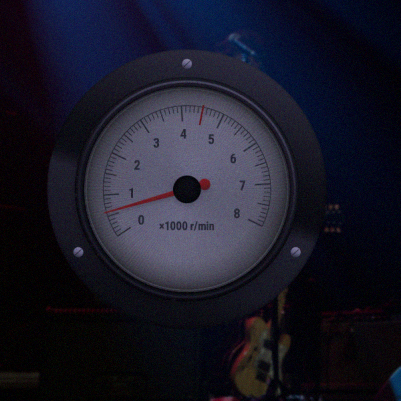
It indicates 600 rpm
